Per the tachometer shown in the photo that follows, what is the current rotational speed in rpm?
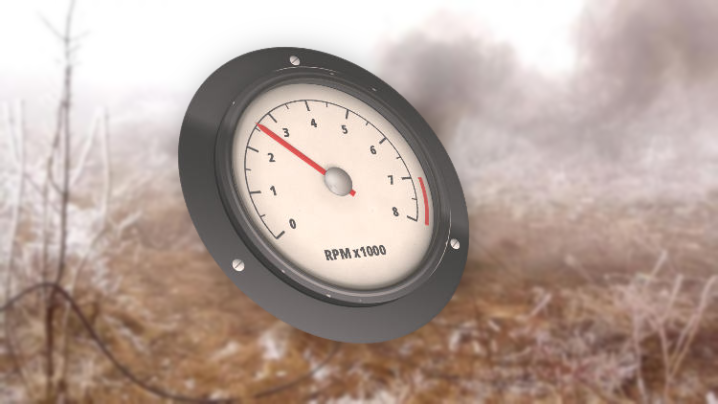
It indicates 2500 rpm
